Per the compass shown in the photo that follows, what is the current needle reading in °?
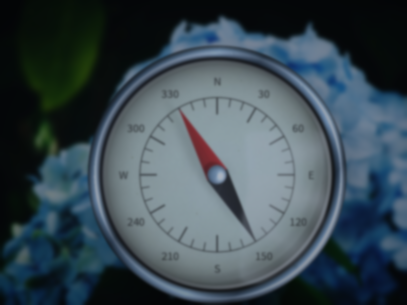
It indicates 330 °
